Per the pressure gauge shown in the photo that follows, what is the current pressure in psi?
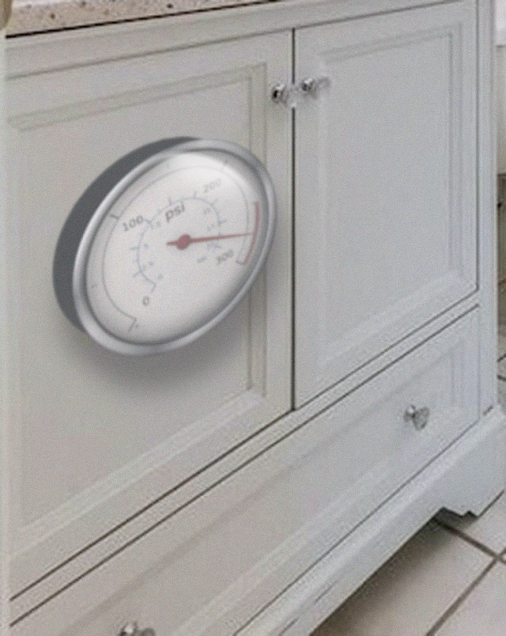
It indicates 275 psi
